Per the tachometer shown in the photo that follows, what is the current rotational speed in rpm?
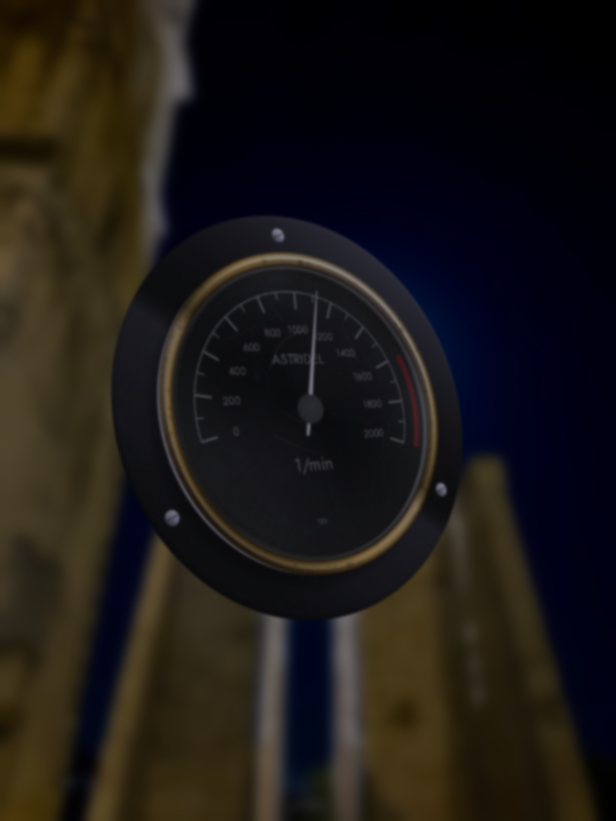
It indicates 1100 rpm
